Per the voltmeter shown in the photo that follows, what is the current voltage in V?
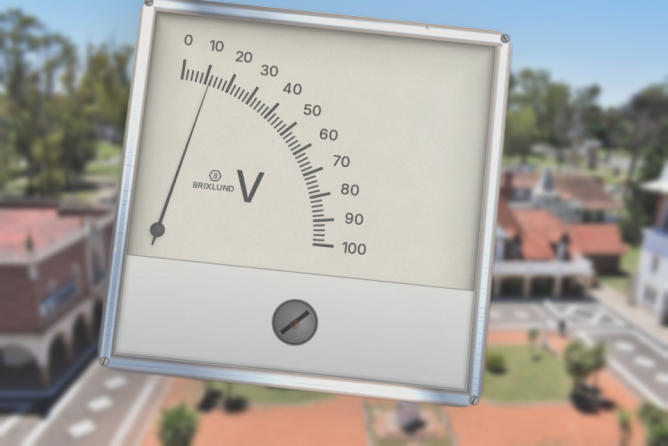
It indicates 12 V
